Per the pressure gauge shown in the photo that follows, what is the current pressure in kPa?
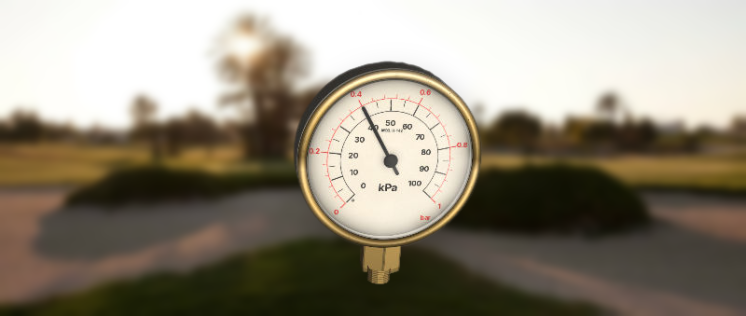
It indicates 40 kPa
